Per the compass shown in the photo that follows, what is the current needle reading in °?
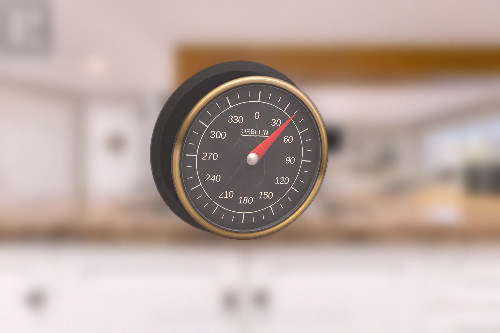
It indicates 40 °
